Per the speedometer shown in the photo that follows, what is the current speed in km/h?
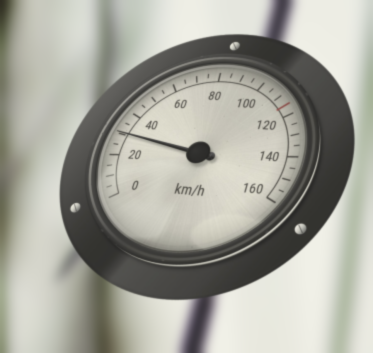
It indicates 30 km/h
